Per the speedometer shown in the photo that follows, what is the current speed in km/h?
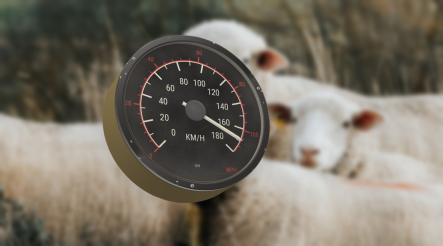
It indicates 170 km/h
